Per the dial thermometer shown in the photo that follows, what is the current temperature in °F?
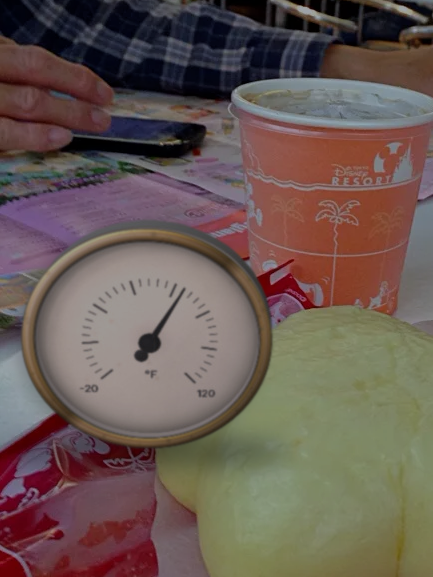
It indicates 64 °F
